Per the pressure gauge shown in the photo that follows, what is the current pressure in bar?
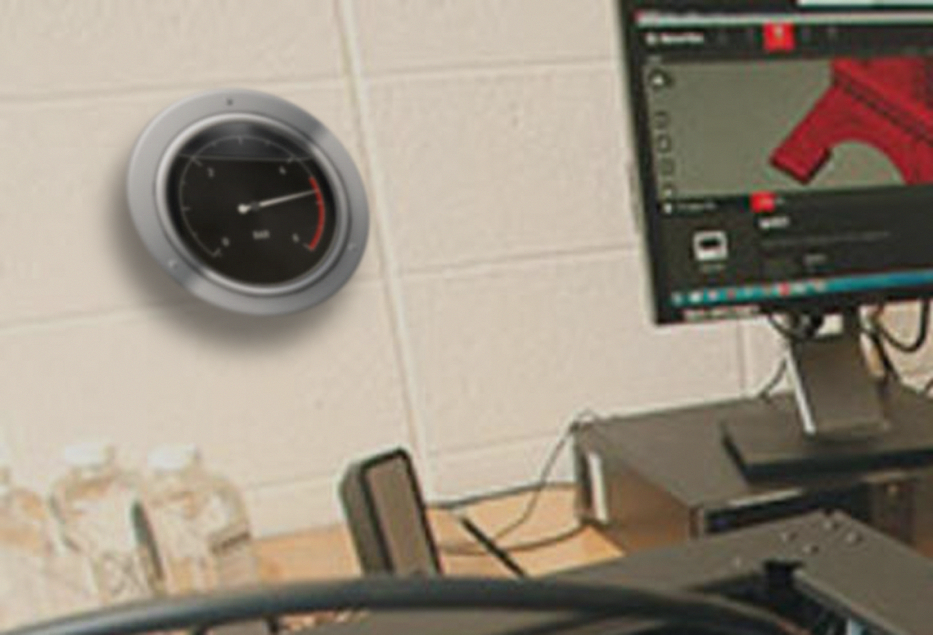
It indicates 4.75 bar
